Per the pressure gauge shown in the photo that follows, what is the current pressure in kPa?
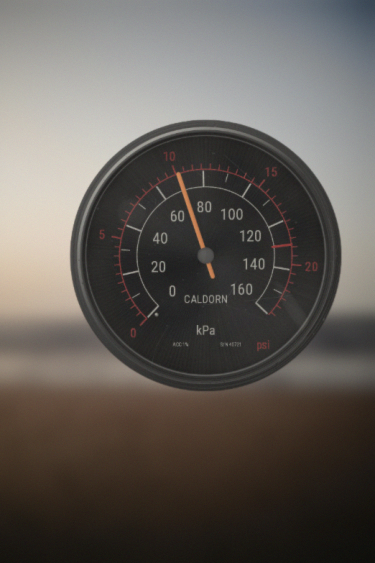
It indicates 70 kPa
